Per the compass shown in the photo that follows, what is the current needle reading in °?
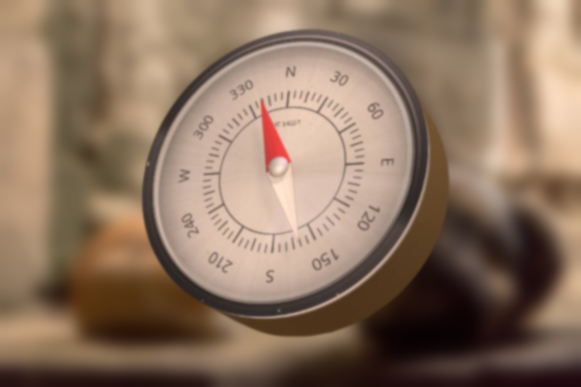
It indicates 340 °
